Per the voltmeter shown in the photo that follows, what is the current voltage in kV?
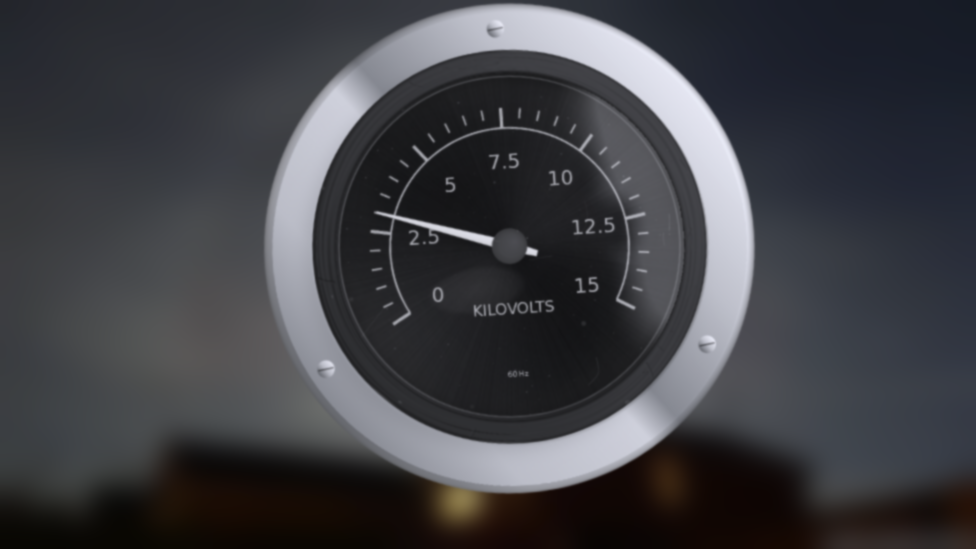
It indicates 3 kV
